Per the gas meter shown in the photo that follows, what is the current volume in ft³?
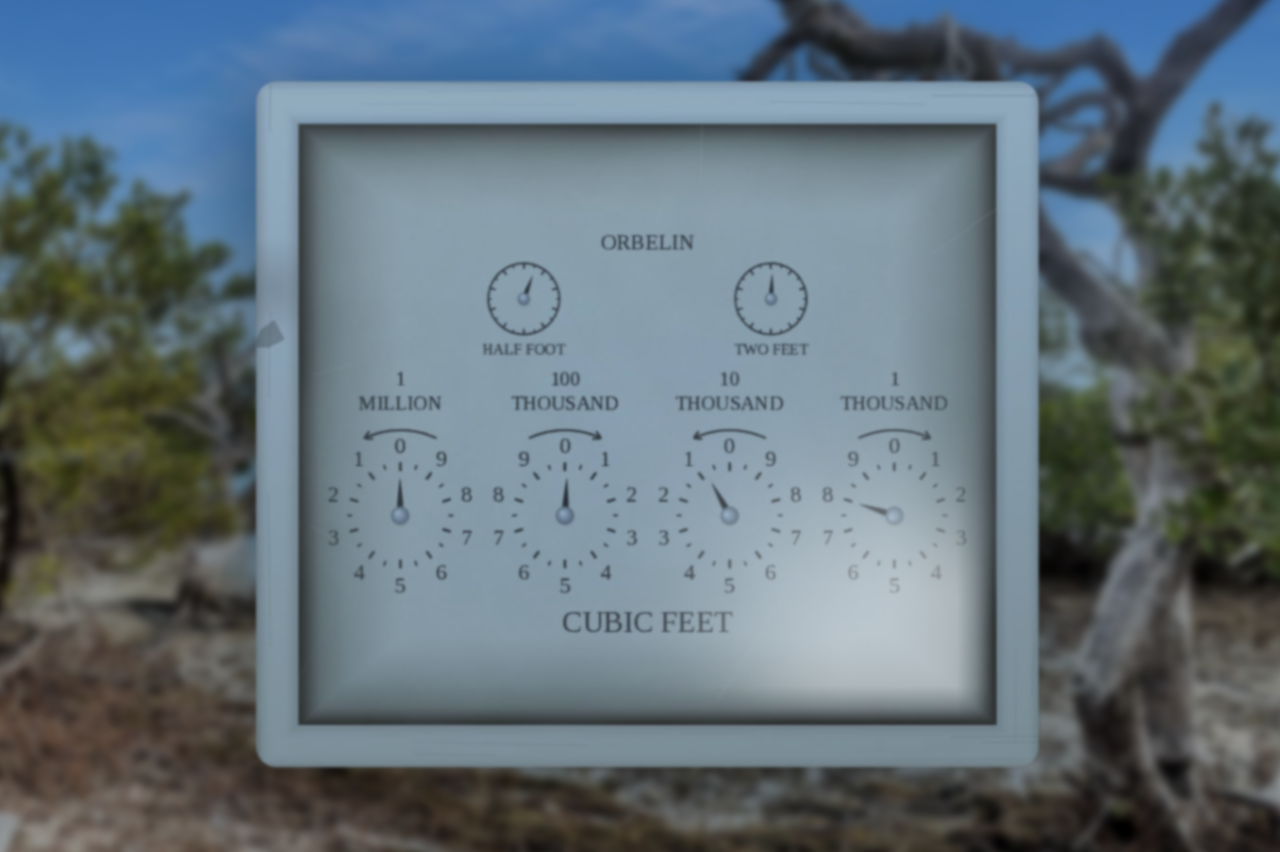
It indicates 800 ft³
